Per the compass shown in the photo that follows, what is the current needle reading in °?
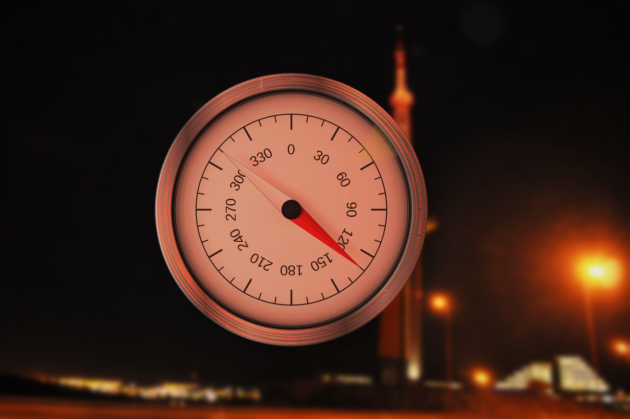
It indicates 130 °
